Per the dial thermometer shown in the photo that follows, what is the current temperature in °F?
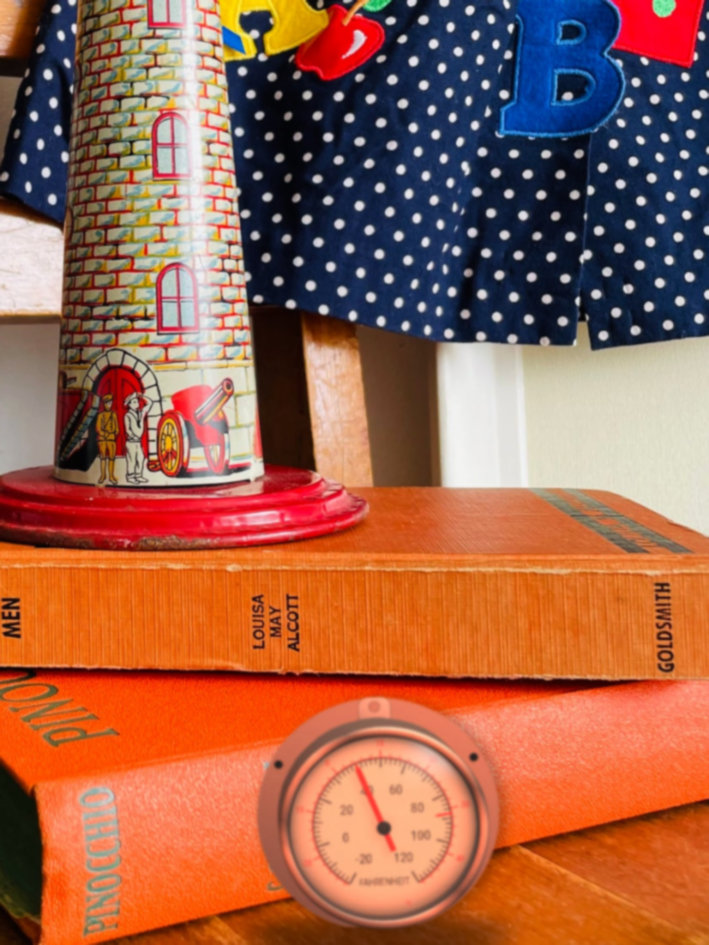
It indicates 40 °F
